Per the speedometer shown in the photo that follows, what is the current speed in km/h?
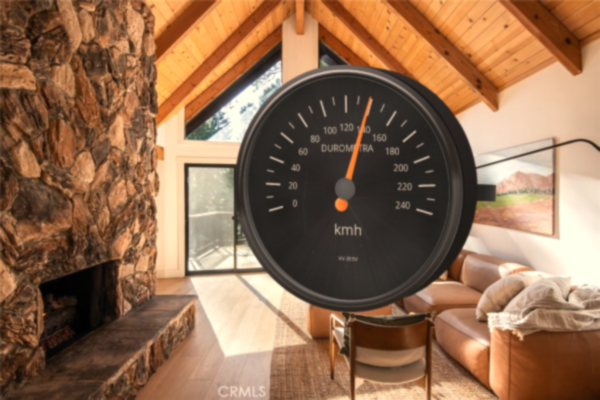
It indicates 140 km/h
